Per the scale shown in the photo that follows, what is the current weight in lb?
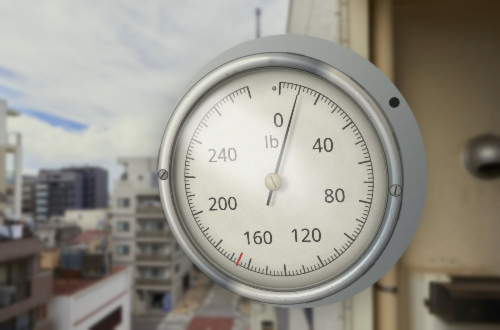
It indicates 10 lb
